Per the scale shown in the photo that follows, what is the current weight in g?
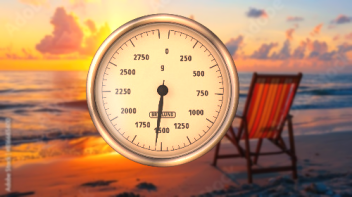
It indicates 1550 g
